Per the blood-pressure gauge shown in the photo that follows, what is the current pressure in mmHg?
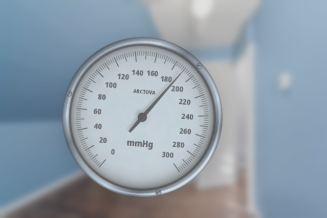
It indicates 190 mmHg
